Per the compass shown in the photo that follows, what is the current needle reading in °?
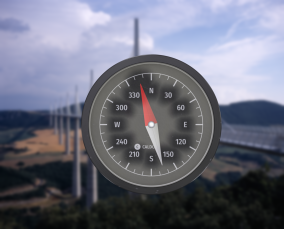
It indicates 345 °
